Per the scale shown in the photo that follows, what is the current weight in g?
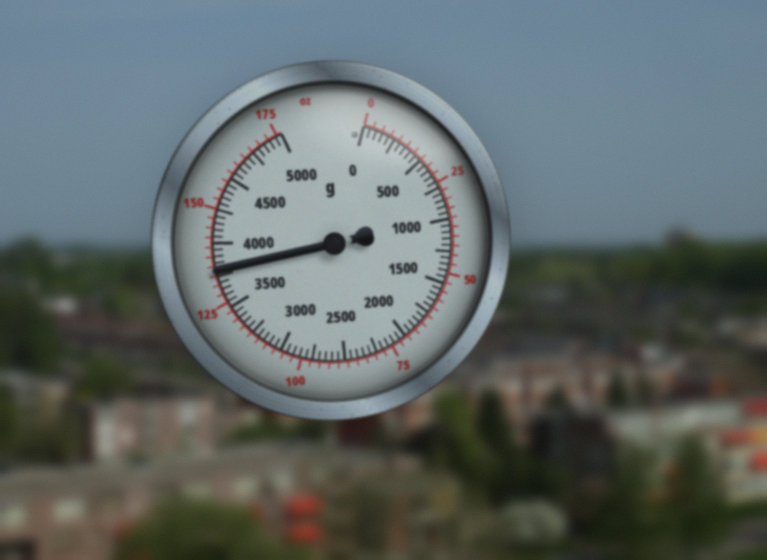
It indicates 3800 g
